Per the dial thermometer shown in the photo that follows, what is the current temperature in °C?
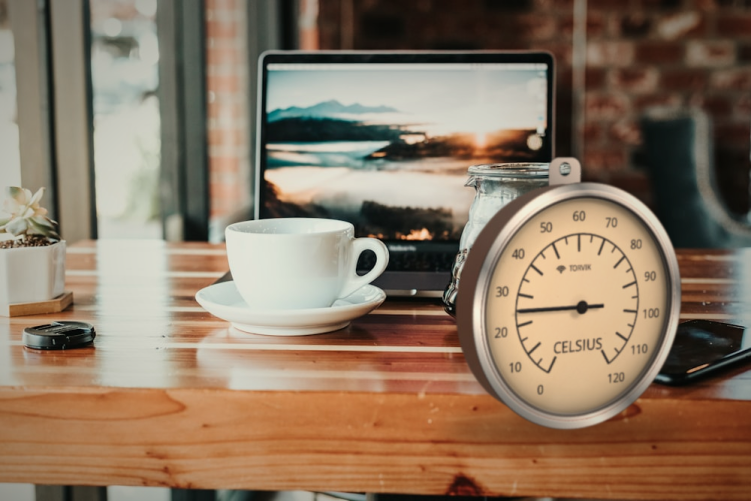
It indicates 25 °C
